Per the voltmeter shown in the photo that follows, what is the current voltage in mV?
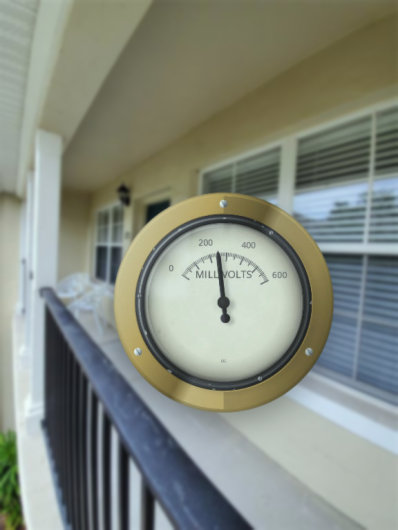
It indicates 250 mV
